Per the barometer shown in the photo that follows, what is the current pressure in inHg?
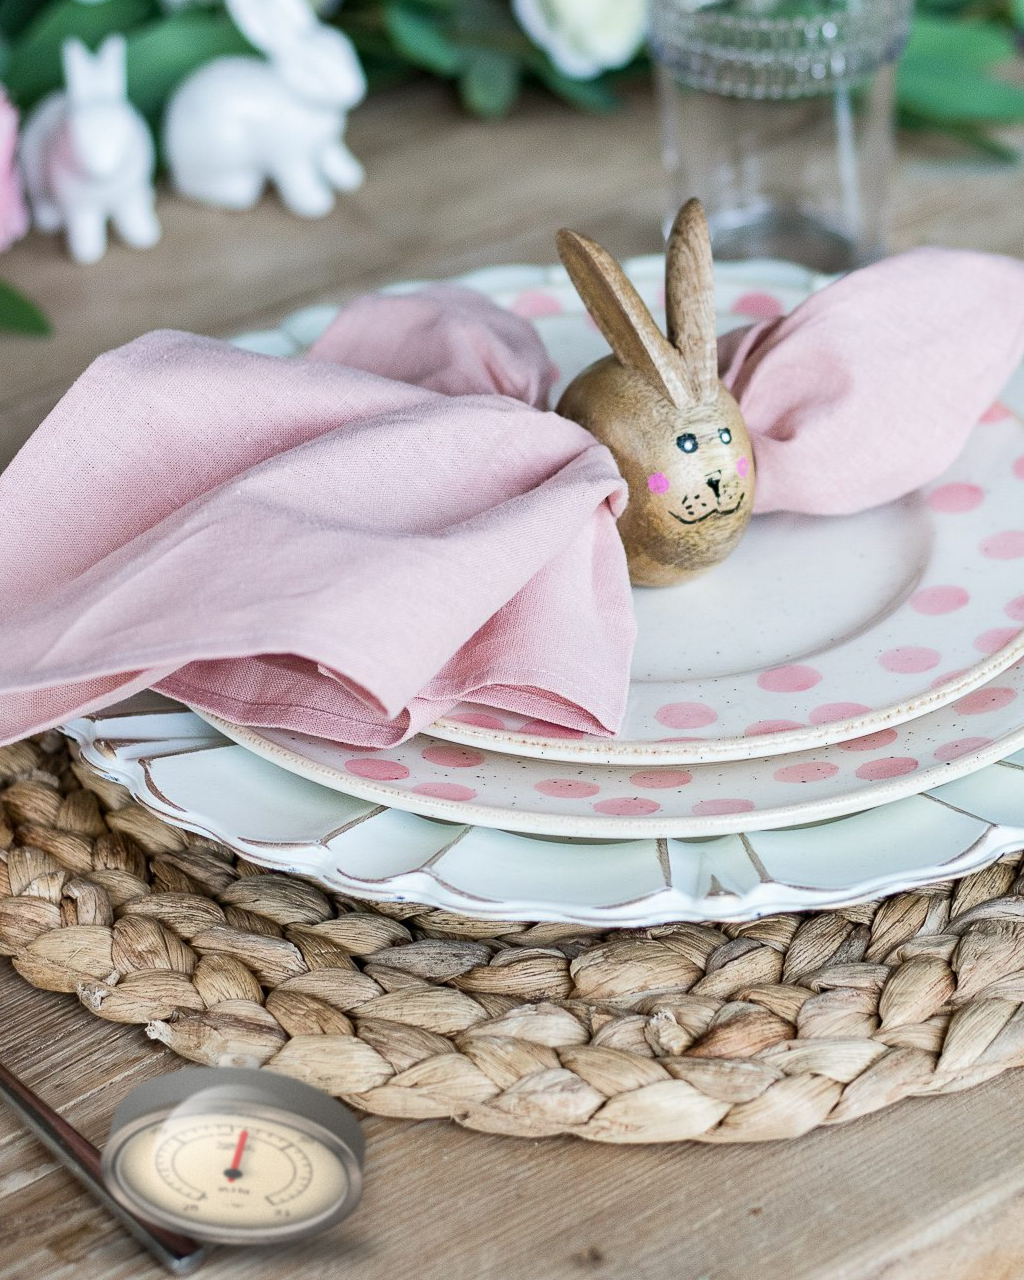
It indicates 29.6 inHg
